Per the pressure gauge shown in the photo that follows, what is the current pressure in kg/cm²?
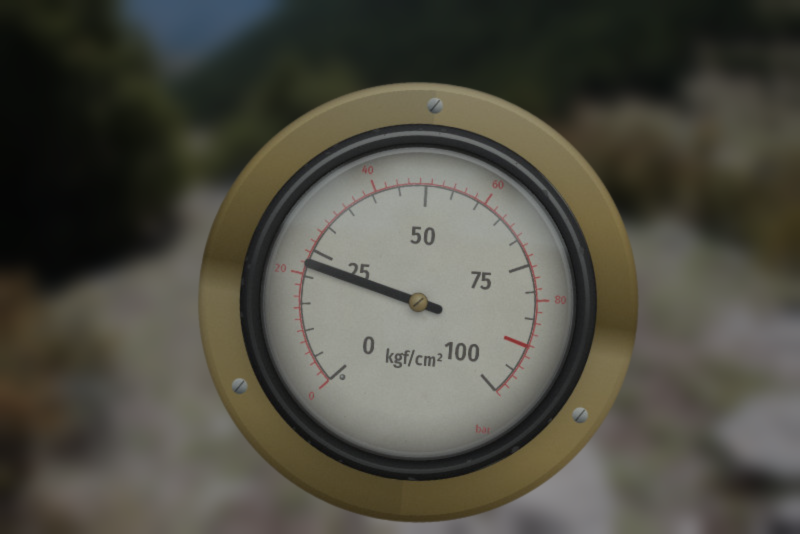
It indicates 22.5 kg/cm²
